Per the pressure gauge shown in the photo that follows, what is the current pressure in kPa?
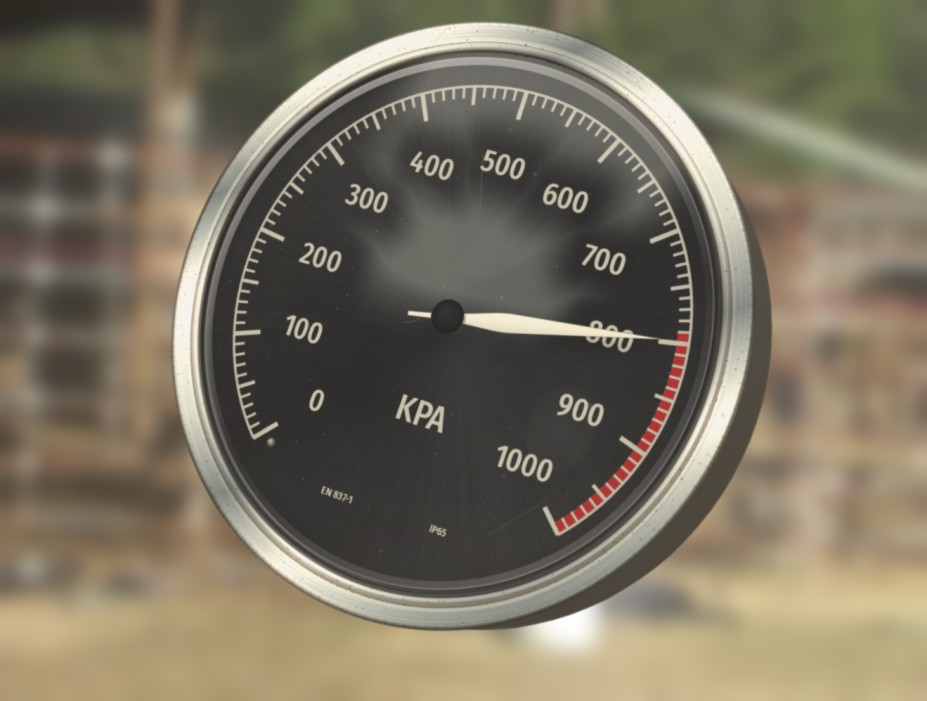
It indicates 800 kPa
